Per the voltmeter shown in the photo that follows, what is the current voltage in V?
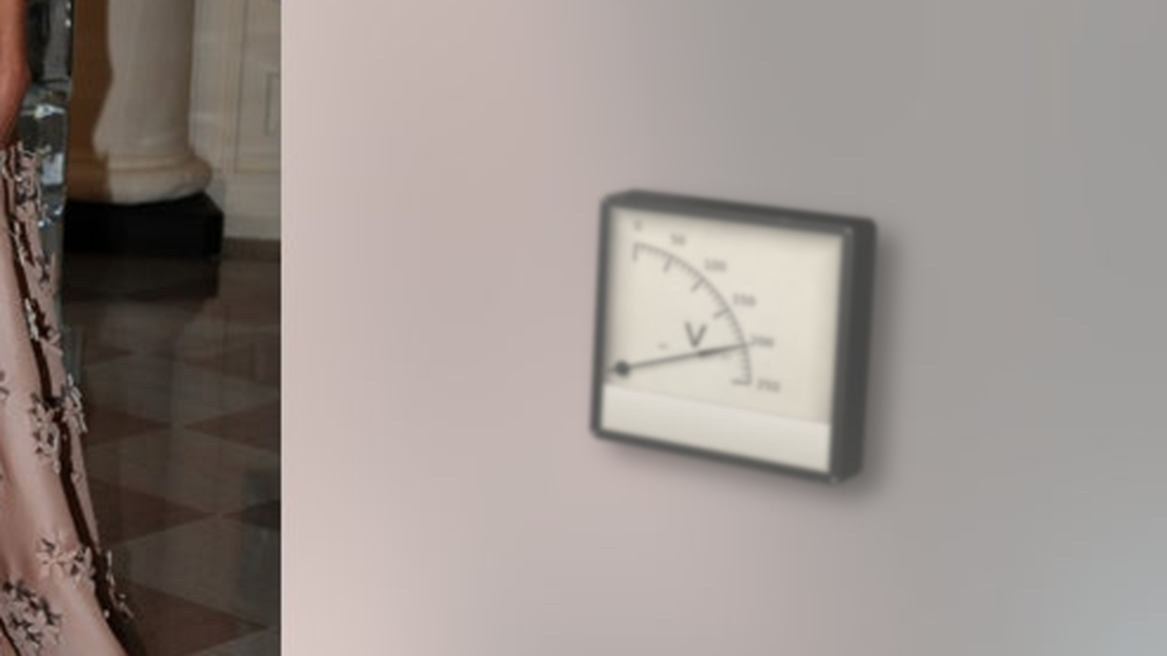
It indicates 200 V
